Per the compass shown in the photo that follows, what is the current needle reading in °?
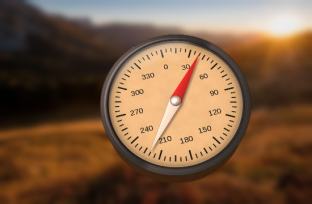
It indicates 40 °
